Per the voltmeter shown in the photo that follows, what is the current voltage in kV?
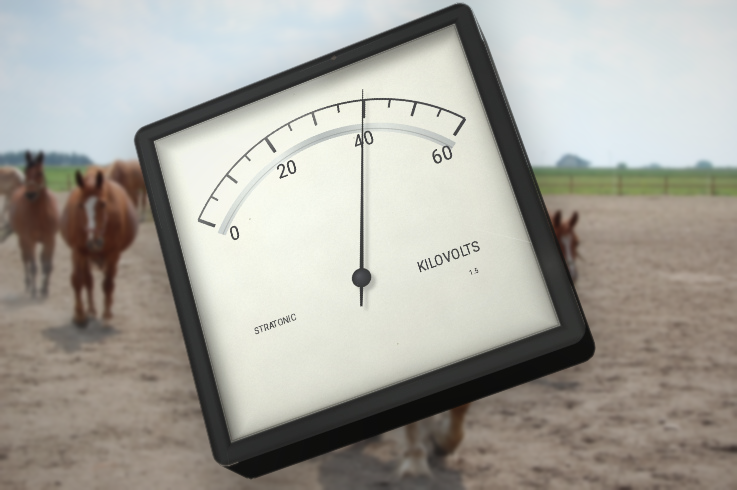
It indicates 40 kV
